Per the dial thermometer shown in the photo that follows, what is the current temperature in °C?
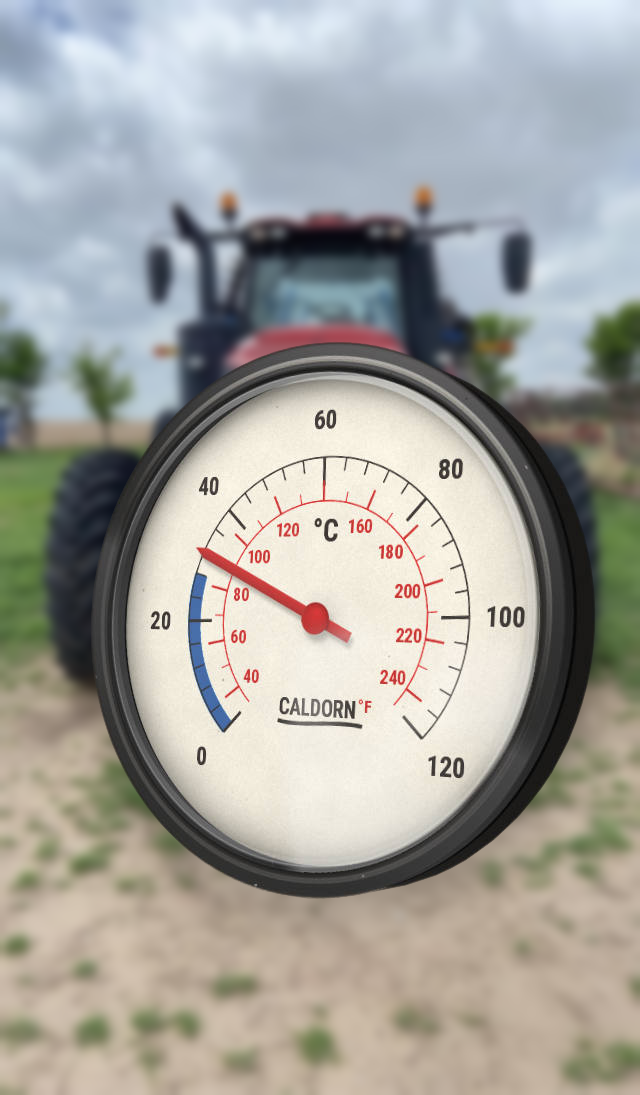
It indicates 32 °C
